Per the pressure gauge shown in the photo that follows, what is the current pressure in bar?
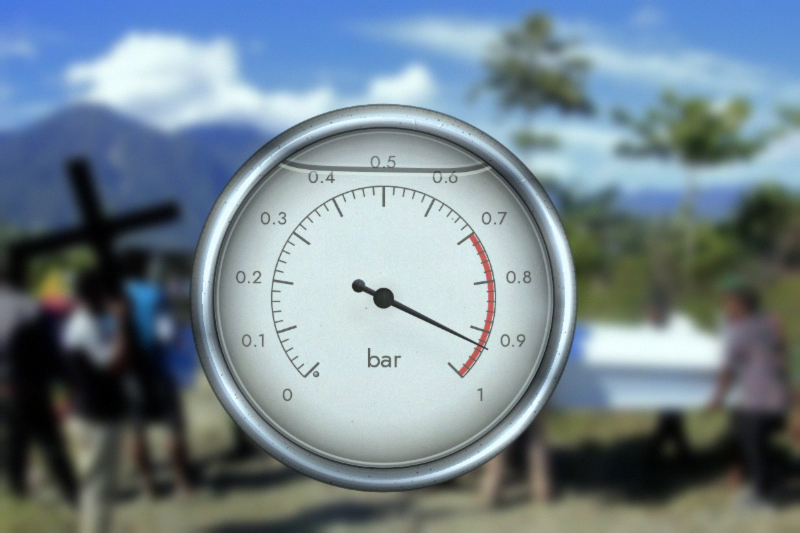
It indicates 0.93 bar
